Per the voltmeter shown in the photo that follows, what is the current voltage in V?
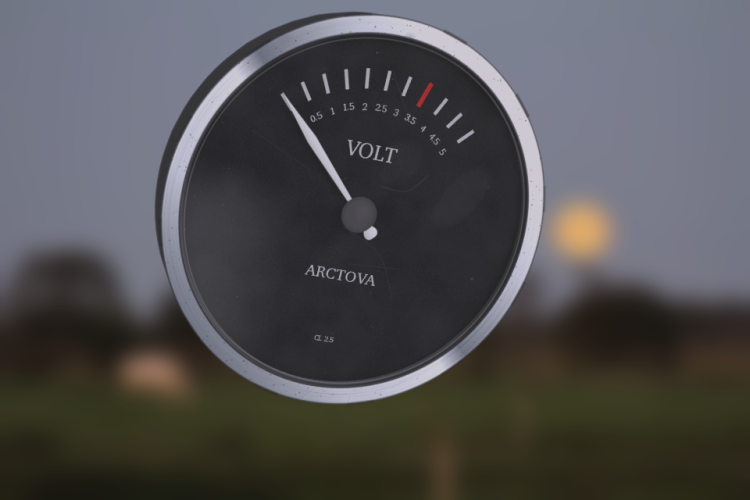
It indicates 0 V
